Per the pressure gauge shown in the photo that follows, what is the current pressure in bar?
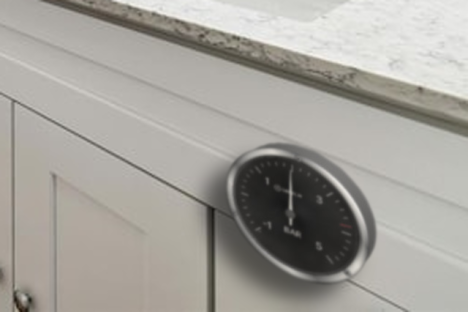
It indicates 2 bar
